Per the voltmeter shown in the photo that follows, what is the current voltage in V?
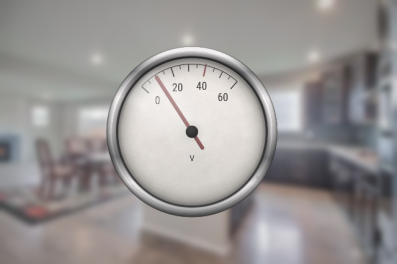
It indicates 10 V
